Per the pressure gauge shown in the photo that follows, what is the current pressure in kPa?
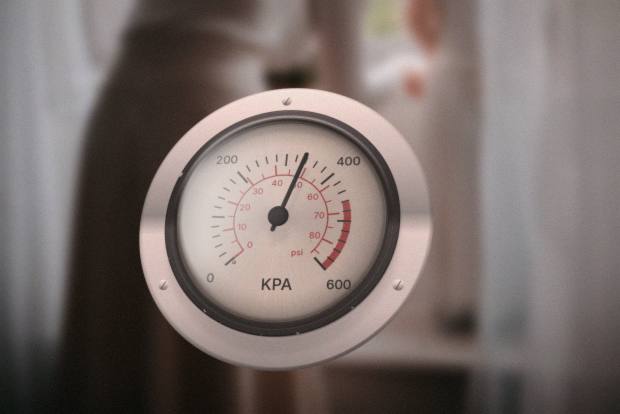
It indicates 340 kPa
